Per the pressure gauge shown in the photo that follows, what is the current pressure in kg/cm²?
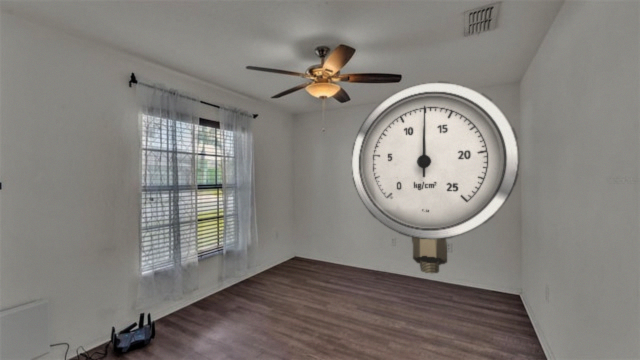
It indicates 12.5 kg/cm²
